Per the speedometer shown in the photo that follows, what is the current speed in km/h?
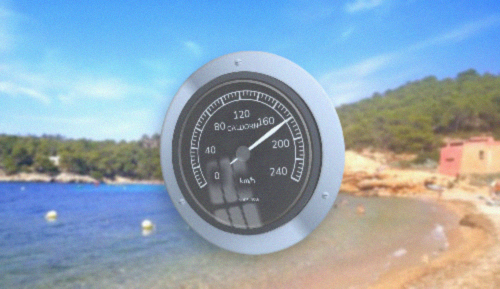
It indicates 180 km/h
